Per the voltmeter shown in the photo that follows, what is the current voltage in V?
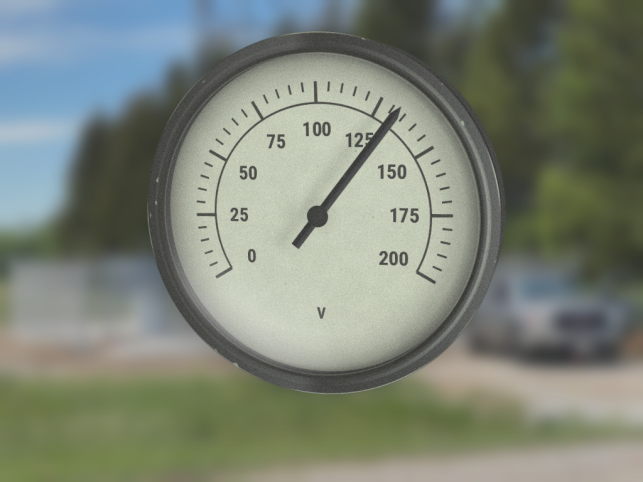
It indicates 132.5 V
